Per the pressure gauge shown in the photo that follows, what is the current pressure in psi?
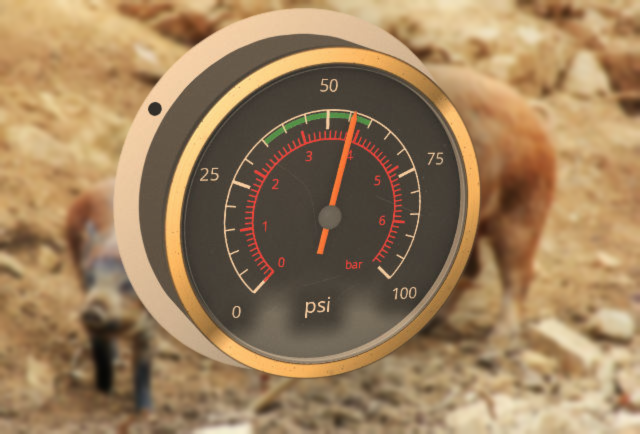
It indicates 55 psi
